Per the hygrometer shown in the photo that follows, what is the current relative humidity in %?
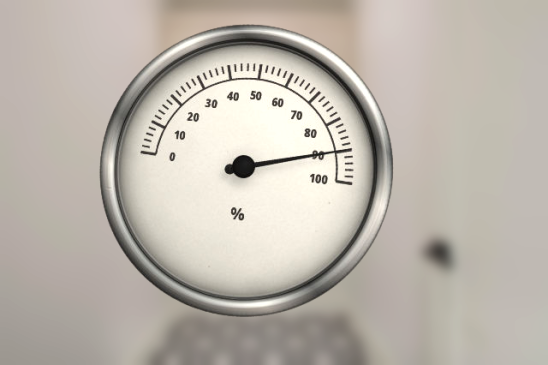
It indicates 90 %
